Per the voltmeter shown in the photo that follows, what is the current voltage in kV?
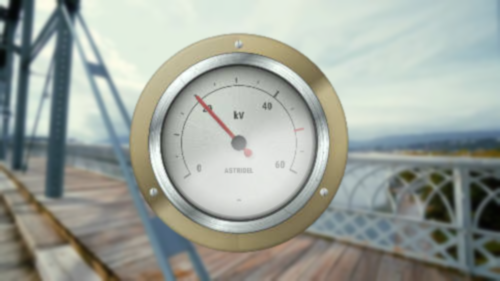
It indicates 20 kV
